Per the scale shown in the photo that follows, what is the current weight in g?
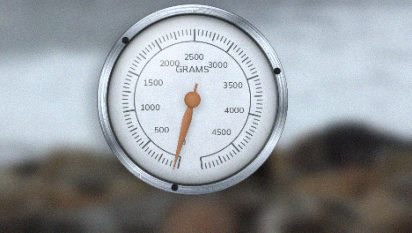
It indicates 50 g
